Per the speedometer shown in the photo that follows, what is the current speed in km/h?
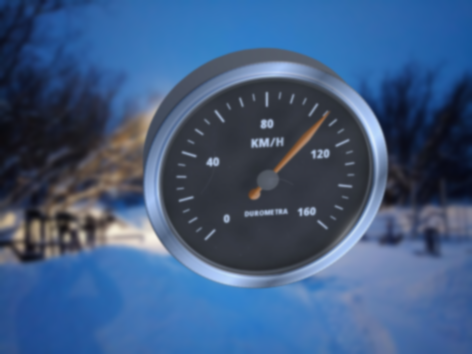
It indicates 105 km/h
